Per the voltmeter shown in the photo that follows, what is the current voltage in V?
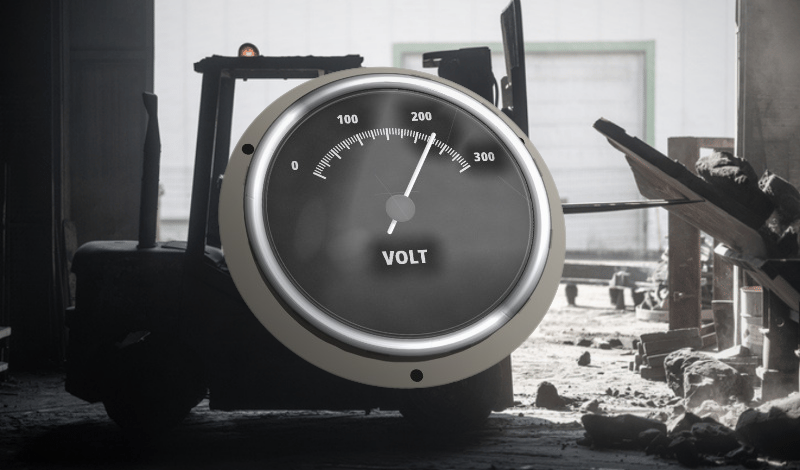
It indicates 225 V
